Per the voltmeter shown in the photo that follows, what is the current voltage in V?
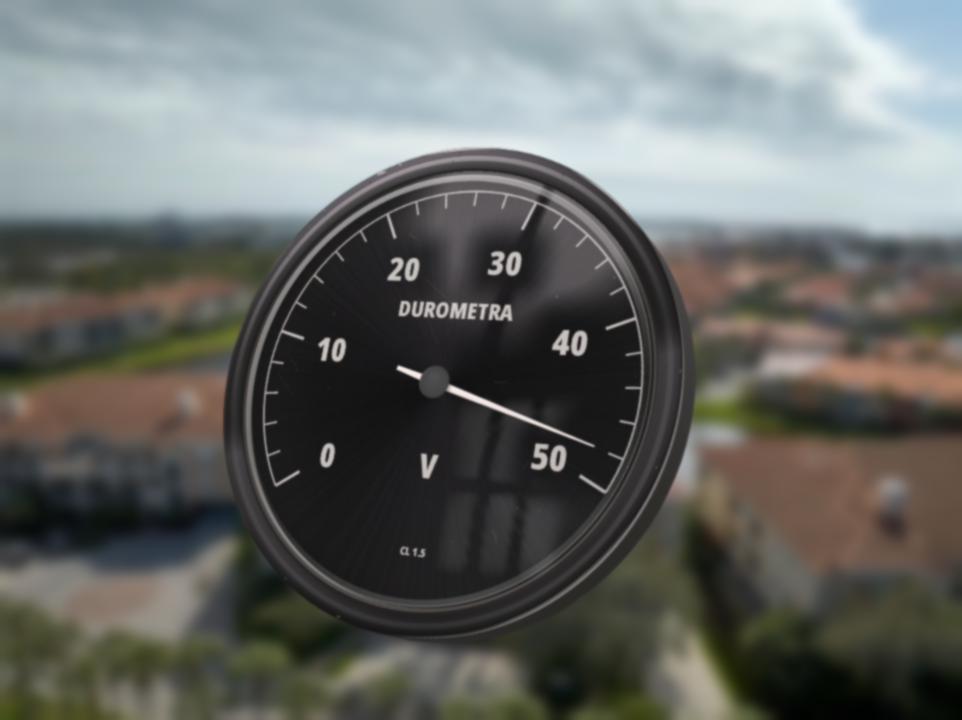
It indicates 48 V
